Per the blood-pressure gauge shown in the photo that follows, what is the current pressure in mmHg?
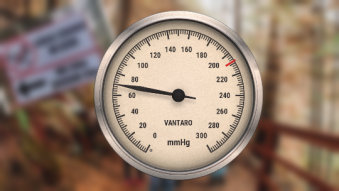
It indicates 70 mmHg
